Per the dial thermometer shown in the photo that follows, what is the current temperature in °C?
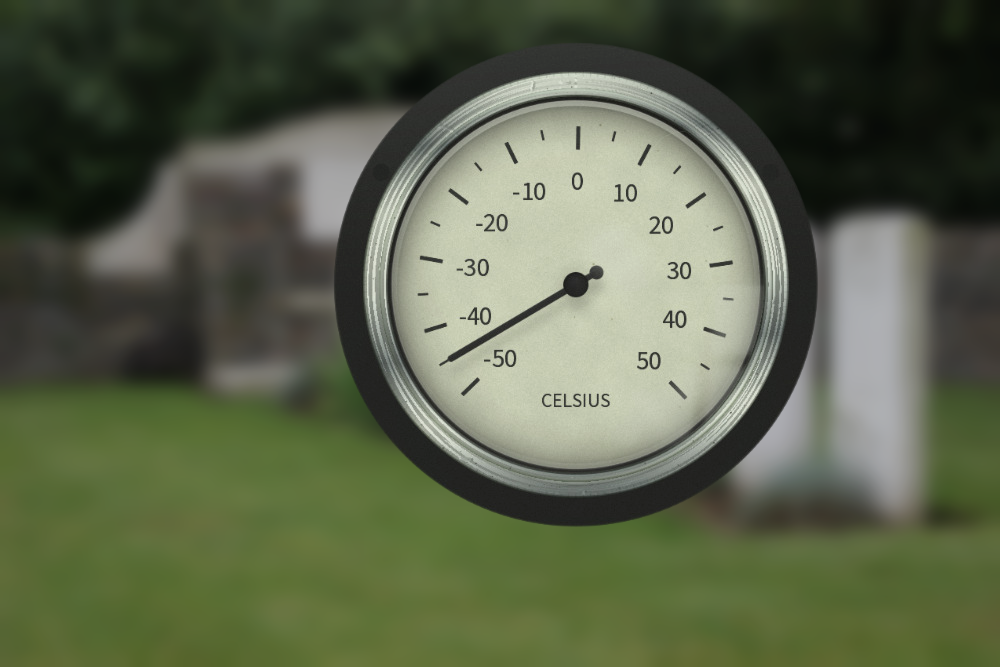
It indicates -45 °C
